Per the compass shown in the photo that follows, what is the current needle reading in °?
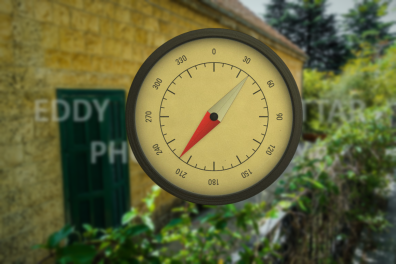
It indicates 220 °
